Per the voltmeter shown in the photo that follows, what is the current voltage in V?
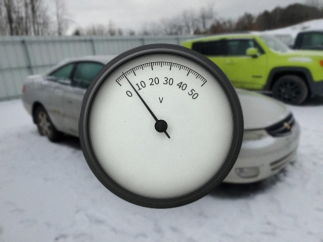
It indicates 5 V
